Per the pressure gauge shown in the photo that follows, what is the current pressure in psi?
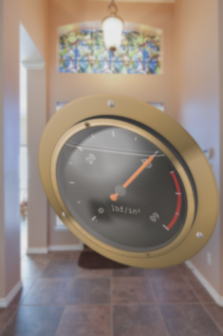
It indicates 40 psi
